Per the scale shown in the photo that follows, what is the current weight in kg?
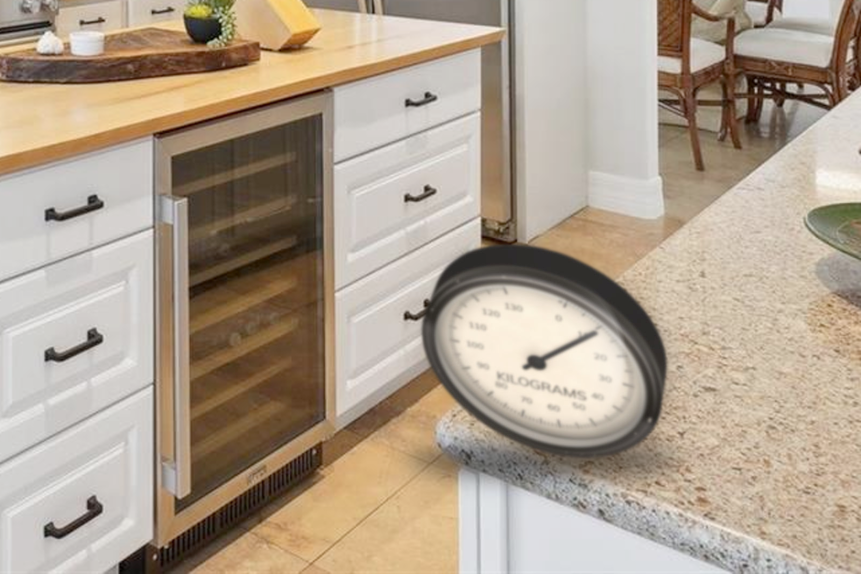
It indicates 10 kg
